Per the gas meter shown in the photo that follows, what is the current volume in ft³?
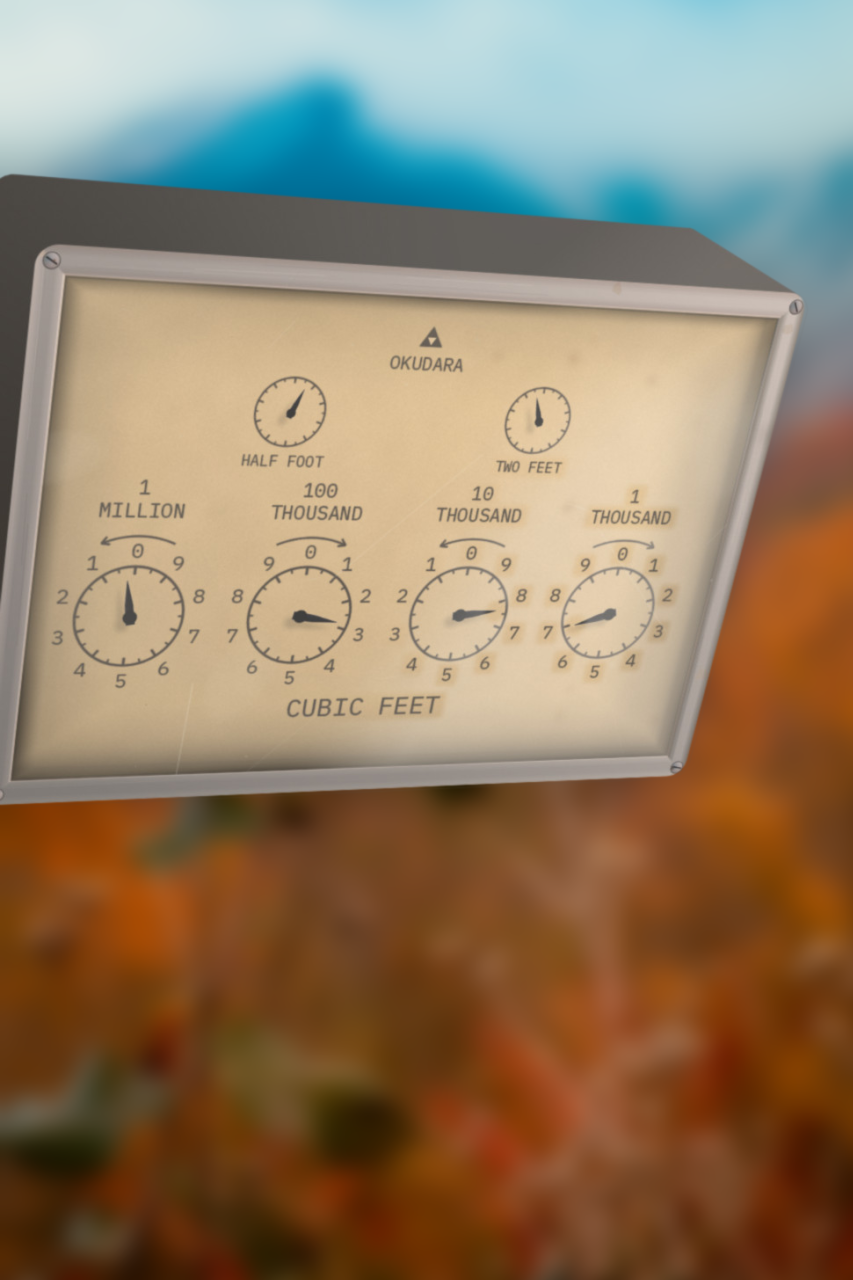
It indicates 27700 ft³
